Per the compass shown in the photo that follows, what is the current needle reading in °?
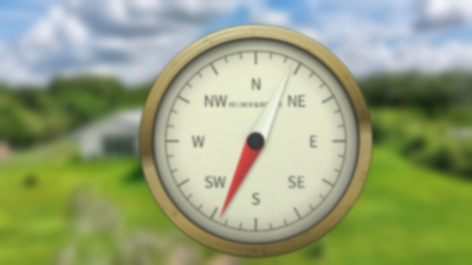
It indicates 205 °
